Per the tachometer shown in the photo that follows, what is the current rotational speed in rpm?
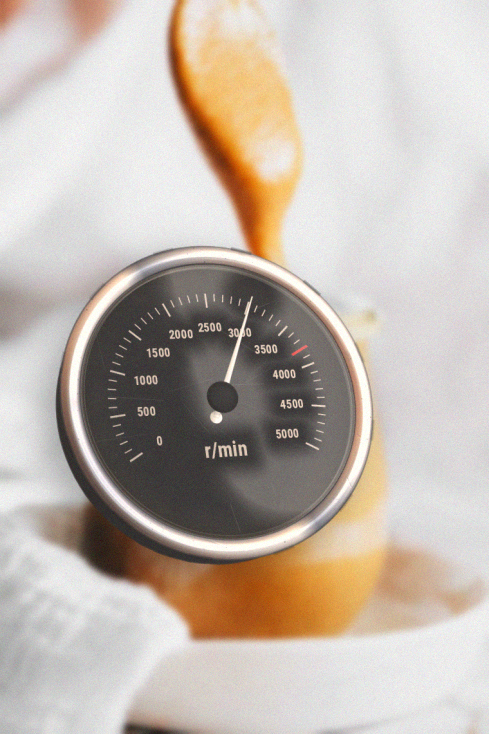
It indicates 3000 rpm
